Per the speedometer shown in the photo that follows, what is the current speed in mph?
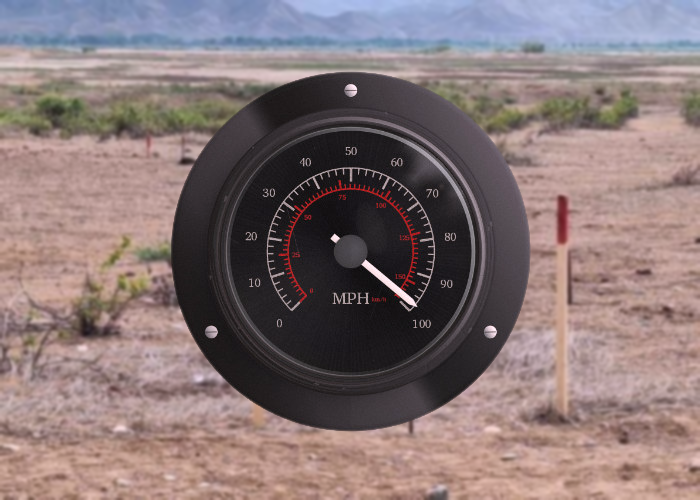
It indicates 98 mph
